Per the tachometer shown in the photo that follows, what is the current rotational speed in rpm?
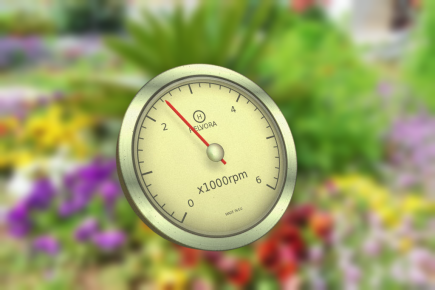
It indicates 2400 rpm
